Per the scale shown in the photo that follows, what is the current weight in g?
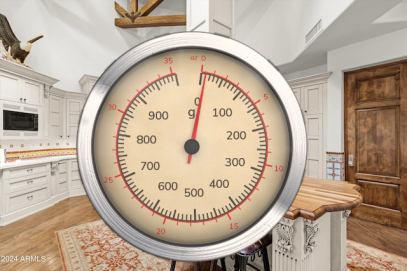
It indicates 10 g
